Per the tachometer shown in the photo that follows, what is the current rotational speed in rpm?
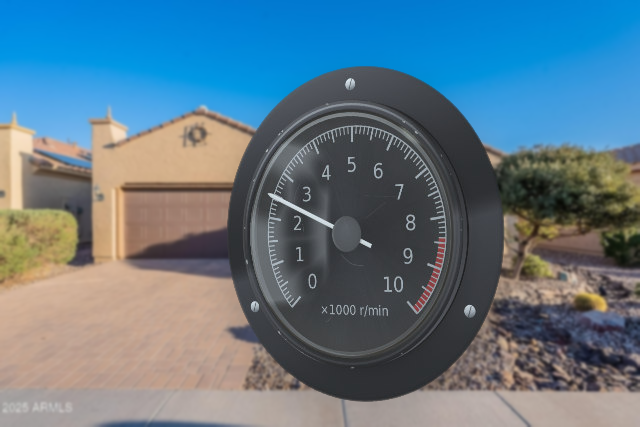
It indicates 2500 rpm
